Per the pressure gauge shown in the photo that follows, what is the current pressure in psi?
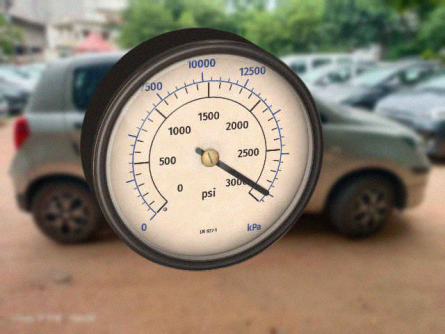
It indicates 2900 psi
